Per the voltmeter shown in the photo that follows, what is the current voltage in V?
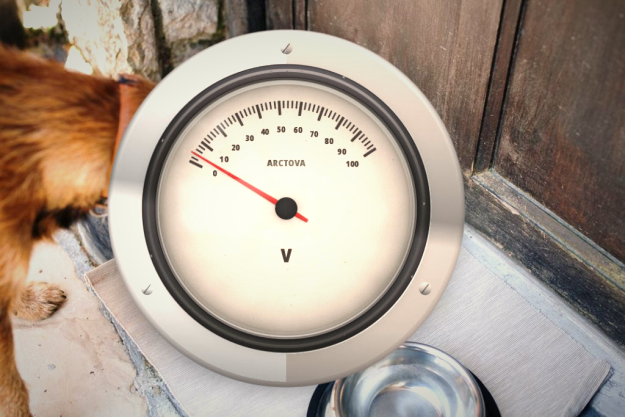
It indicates 4 V
